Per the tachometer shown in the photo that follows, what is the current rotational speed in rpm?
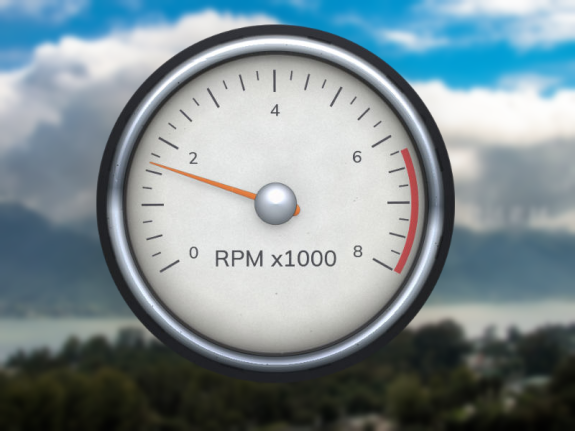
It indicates 1625 rpm
